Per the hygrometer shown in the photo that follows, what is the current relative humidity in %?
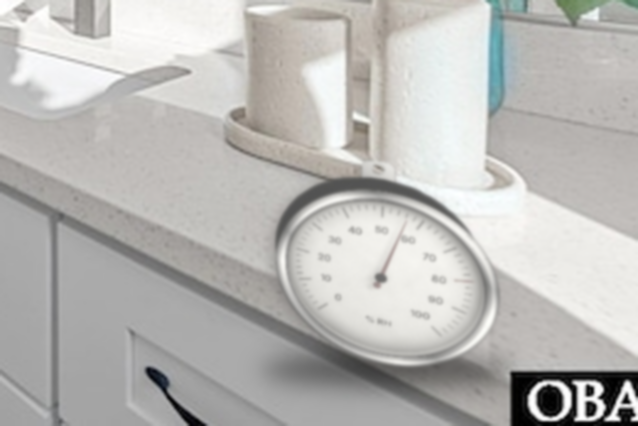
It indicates 56 %
